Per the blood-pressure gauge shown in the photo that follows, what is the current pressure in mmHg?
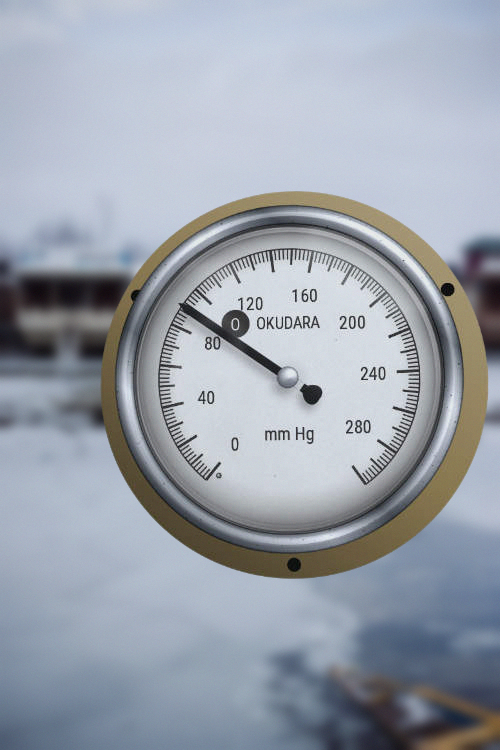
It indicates 90 mmHg
